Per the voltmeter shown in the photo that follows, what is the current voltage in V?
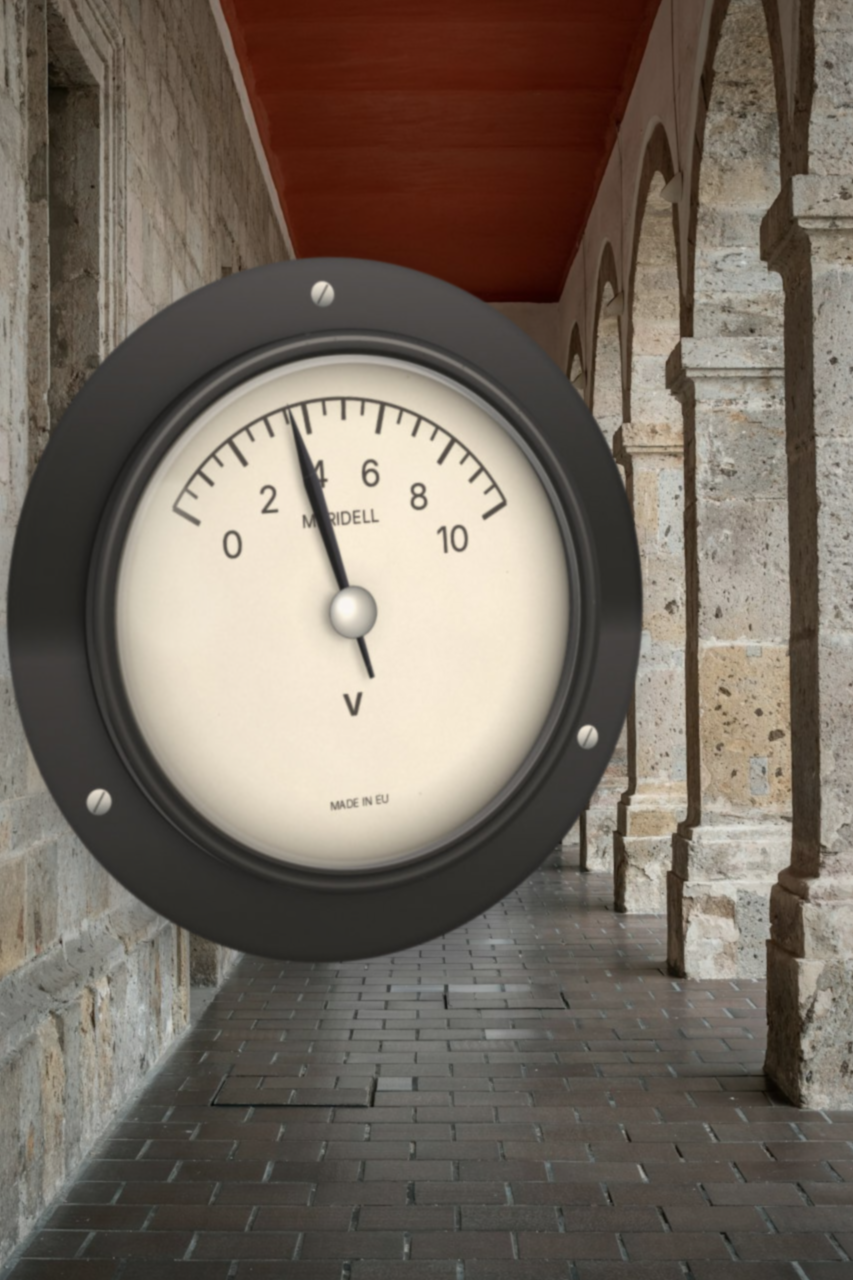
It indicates 3.5 V
